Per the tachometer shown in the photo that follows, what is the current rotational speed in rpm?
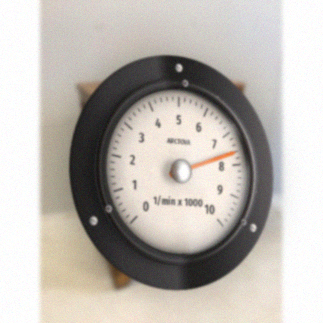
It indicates 7600 rpm
